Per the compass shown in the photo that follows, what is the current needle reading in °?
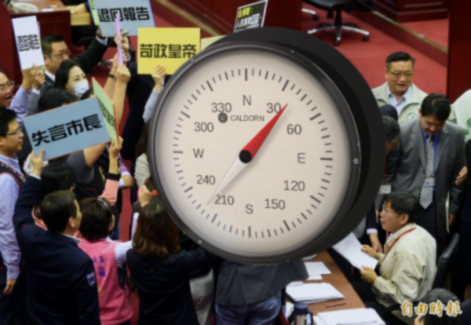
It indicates 40 °
